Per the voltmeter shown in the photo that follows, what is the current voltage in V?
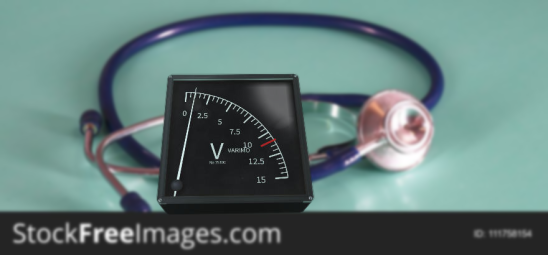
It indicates 1 V
